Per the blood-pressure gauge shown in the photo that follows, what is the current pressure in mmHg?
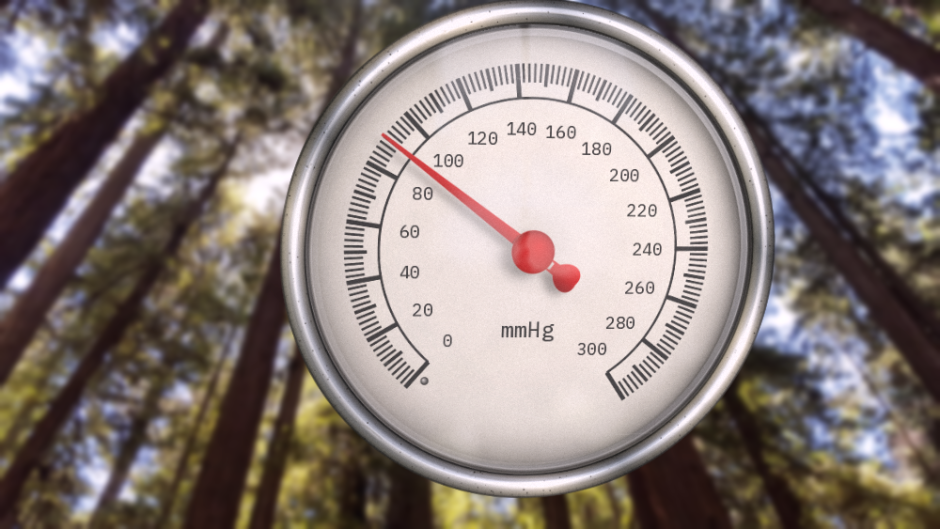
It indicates 90 mmHg
